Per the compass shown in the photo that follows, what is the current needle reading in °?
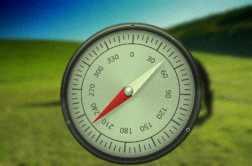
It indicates 225 °
